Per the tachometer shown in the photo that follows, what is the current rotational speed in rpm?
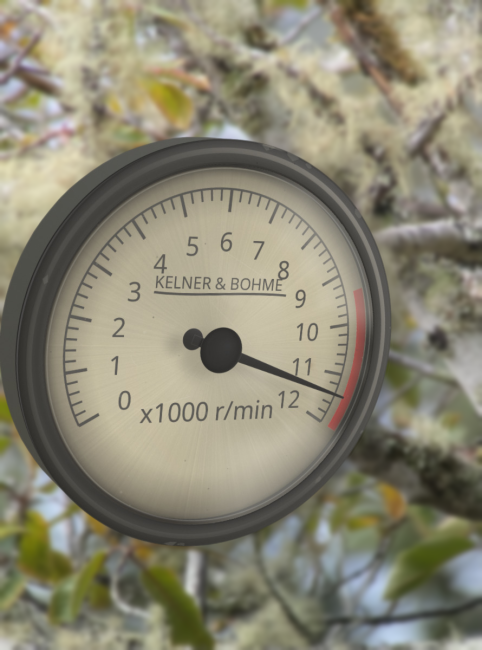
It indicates 11400 rpm
